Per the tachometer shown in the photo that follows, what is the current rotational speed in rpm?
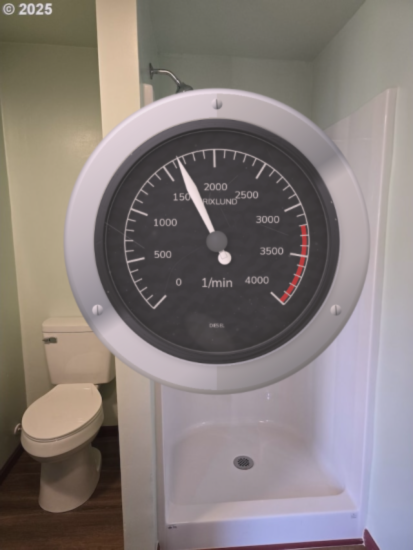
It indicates 1650 rpm
